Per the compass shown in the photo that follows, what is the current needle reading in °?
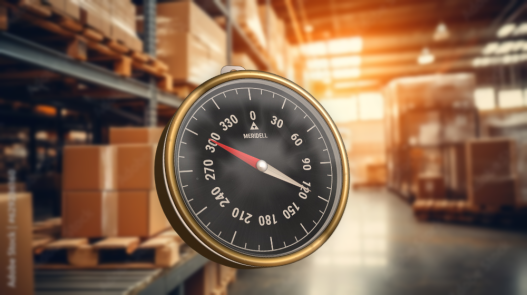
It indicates 300 °
